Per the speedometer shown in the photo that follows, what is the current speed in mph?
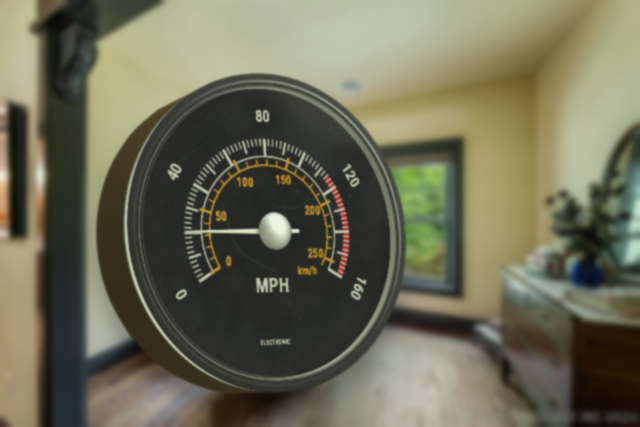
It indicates 20 mph
